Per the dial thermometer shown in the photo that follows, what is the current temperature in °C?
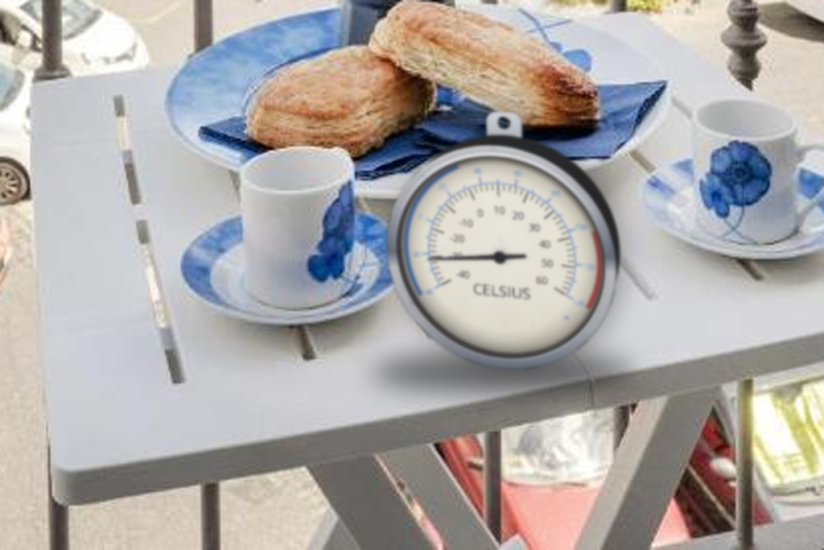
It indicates -30 °C
